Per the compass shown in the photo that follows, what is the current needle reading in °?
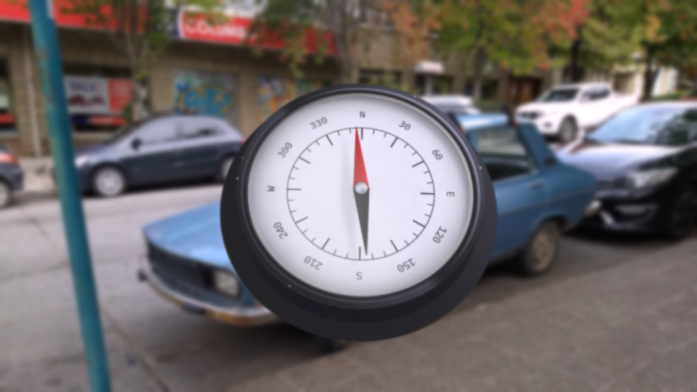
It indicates 355 °
